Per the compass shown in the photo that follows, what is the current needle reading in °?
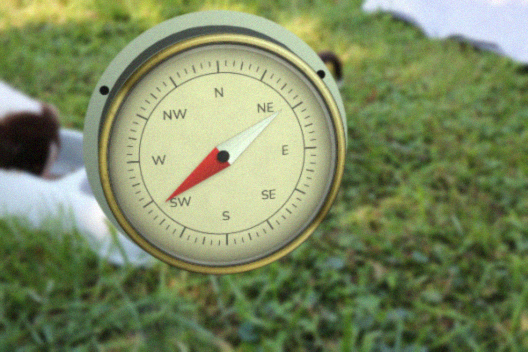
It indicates 235 °
